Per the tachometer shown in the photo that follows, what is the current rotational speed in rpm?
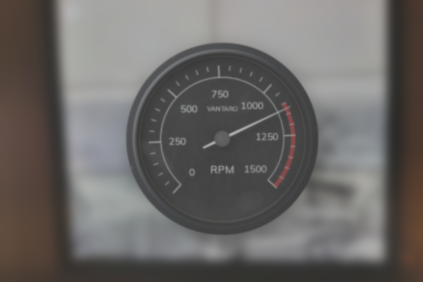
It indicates 1125 rpm
